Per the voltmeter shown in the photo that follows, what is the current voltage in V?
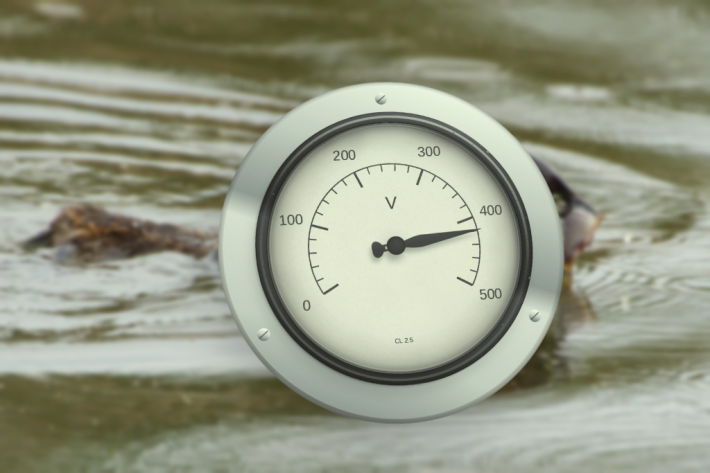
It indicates 420 V
